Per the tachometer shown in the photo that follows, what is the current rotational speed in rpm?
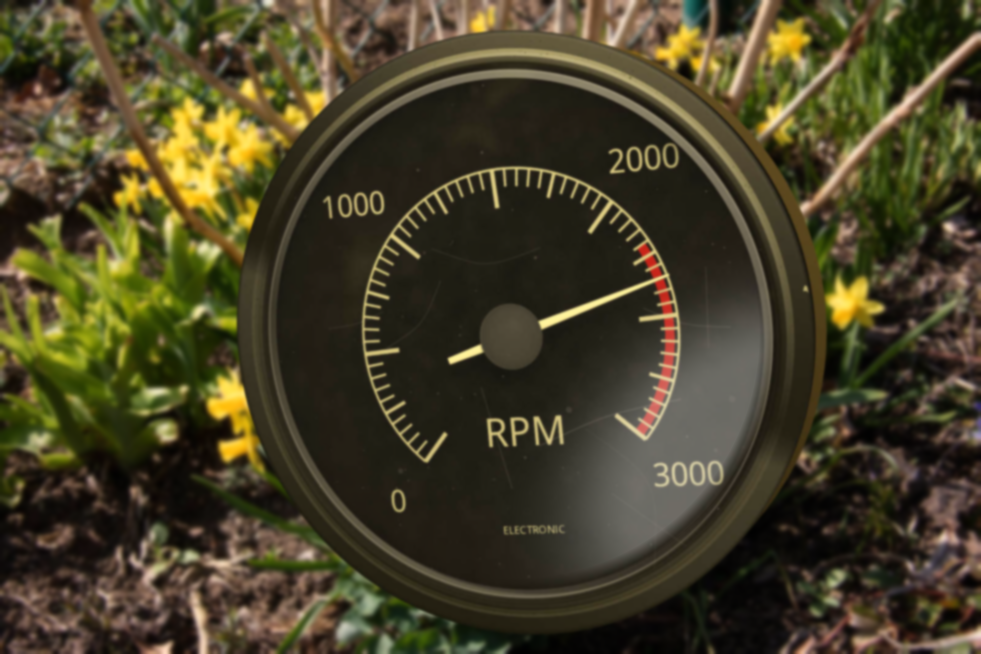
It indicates 2350 rpm
